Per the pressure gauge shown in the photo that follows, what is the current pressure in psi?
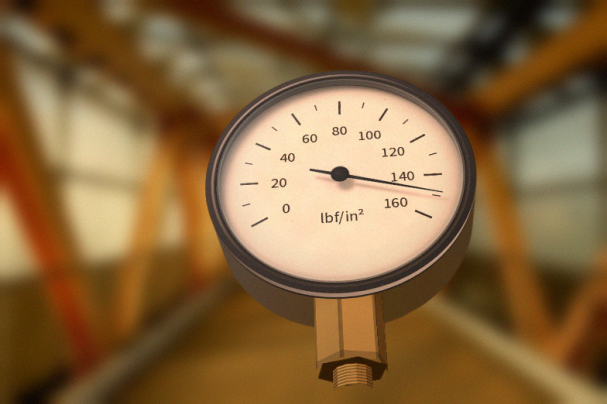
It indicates 150 psi
